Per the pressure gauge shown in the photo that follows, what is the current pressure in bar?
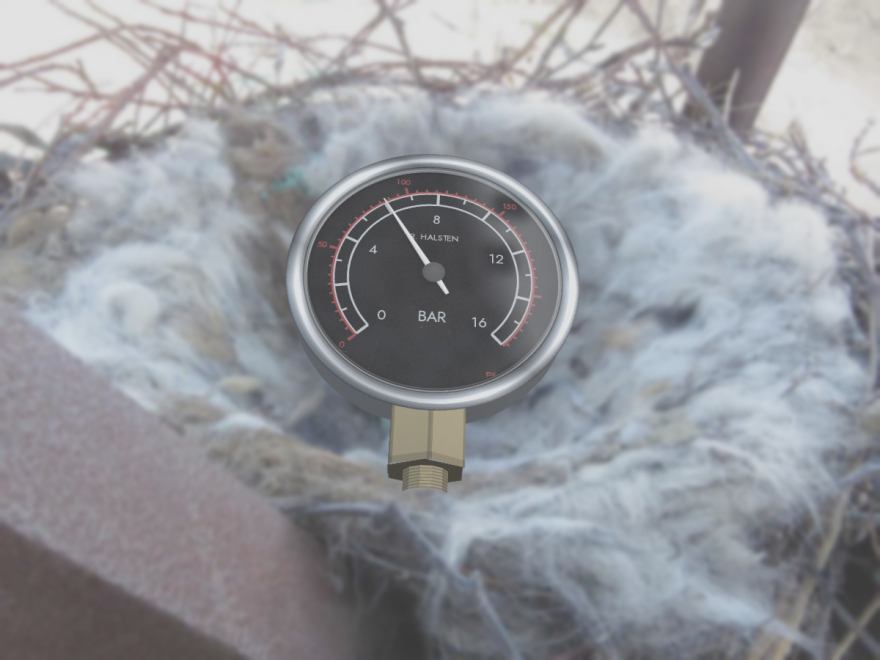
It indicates 6 bar
